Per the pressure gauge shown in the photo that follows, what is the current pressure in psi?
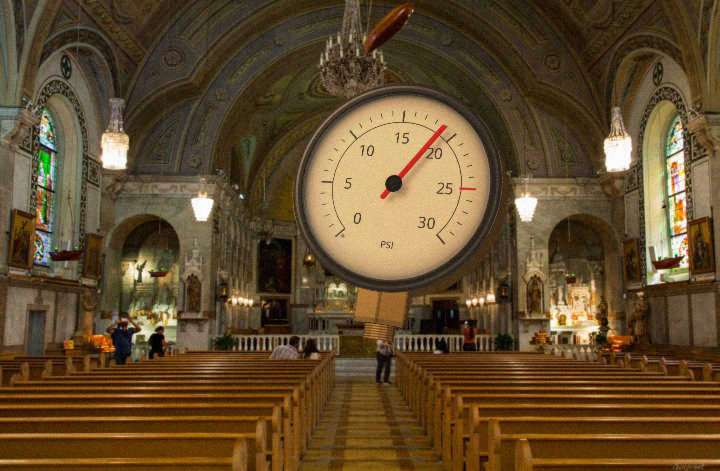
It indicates 19 psi
